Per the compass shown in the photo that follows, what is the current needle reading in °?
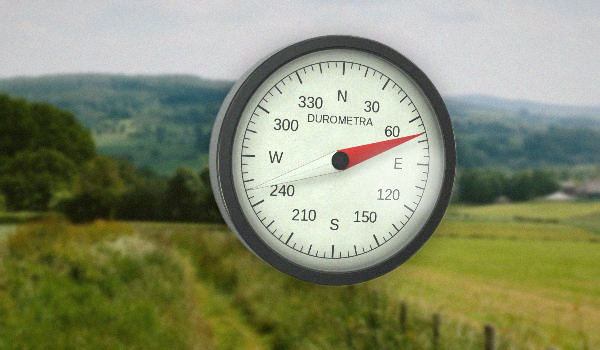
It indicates 70 °
